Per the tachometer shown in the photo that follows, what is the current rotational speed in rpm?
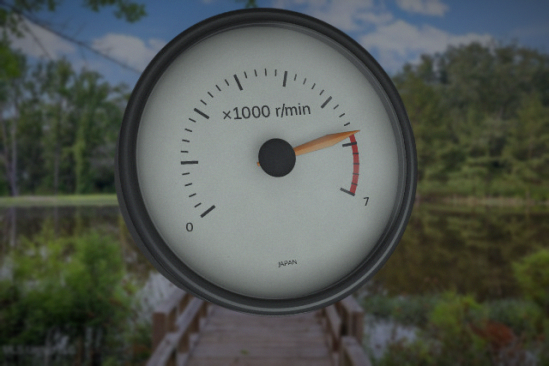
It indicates 5800 rpm
